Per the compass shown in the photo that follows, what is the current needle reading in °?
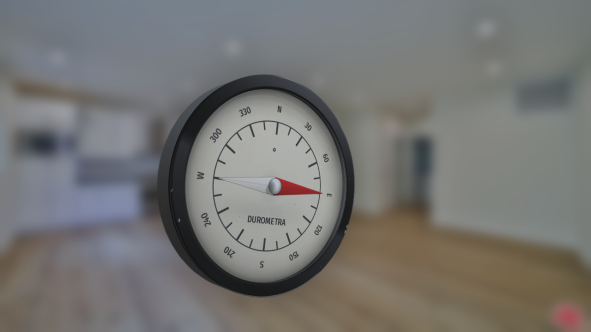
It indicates 90 °
